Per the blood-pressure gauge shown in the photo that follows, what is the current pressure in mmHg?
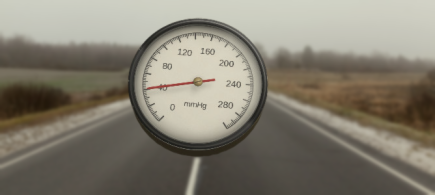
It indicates 40 mmHg
